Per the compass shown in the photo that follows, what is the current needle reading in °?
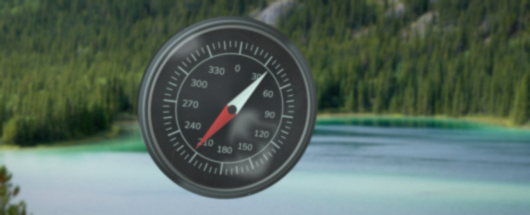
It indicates 215 °
